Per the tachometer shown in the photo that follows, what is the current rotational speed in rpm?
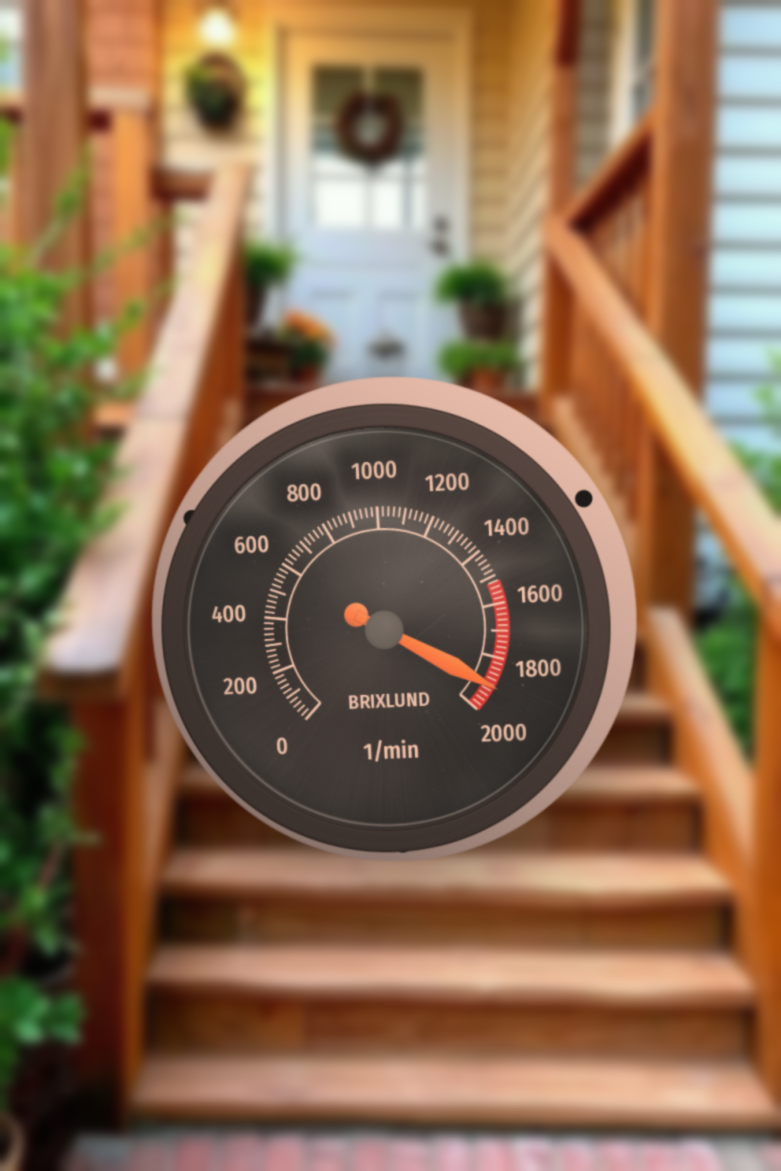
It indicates 1900 rpm
